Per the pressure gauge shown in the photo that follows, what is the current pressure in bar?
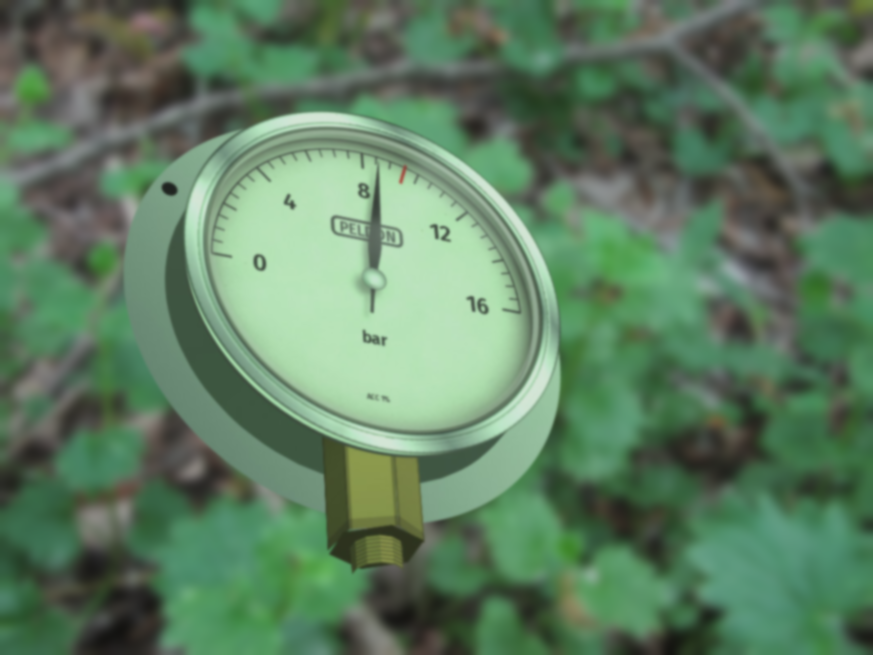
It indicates 8.5 bar
